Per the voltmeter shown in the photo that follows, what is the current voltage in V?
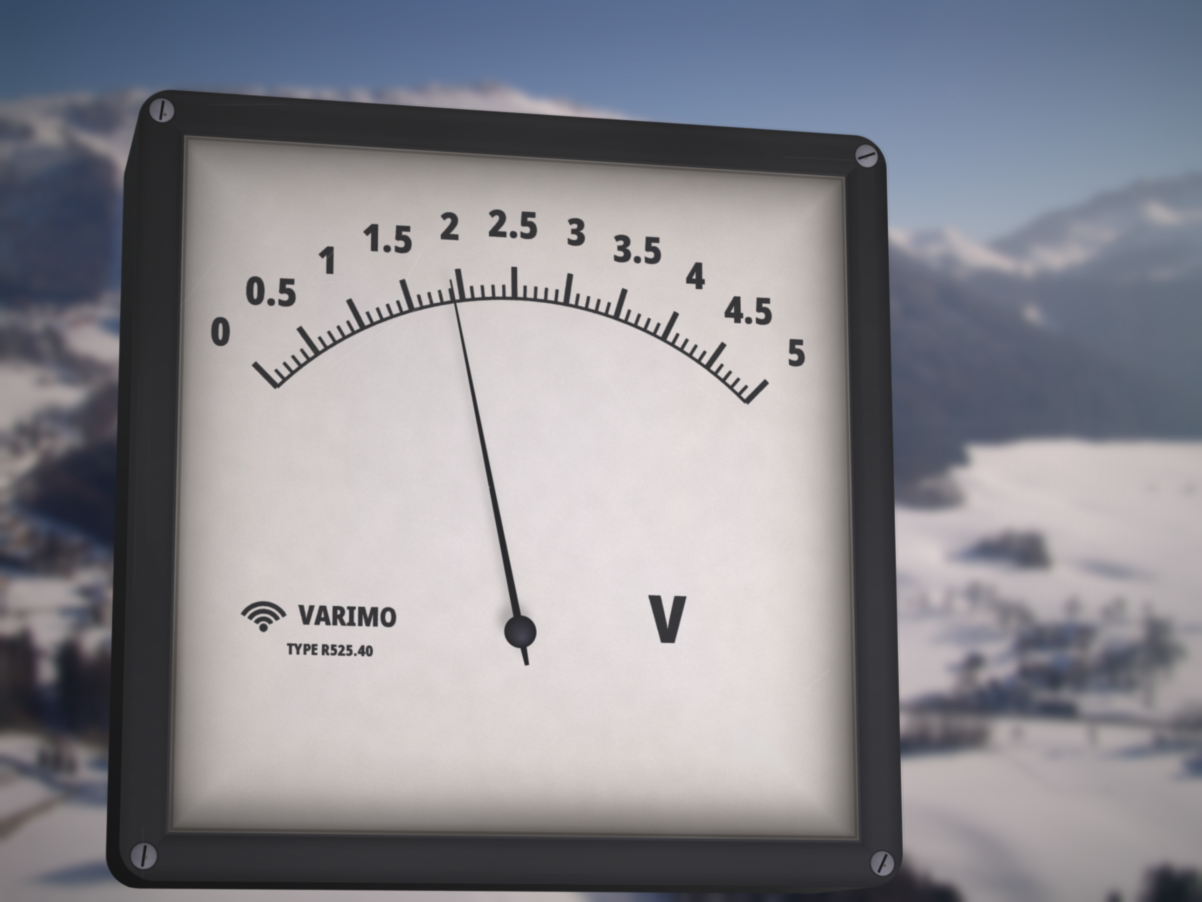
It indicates 1.9 V
